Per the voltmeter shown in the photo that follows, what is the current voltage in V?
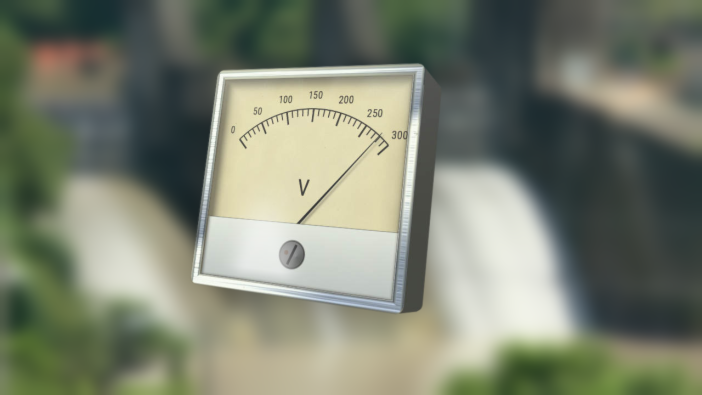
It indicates 280 V
